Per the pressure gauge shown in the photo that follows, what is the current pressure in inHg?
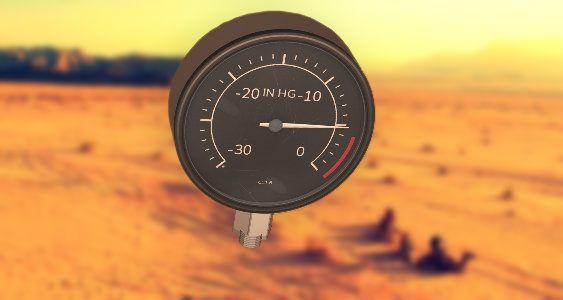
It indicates -5 inHg
